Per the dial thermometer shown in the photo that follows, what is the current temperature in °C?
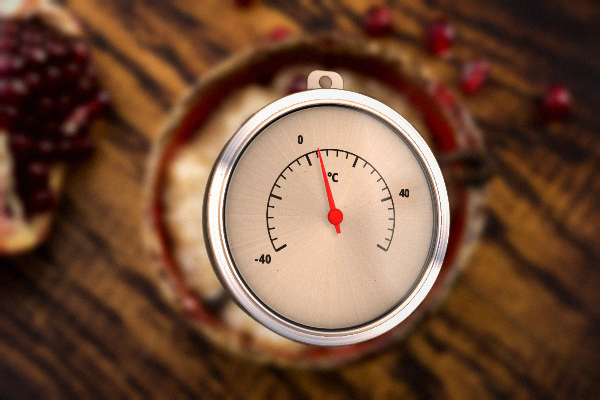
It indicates 4 °C
